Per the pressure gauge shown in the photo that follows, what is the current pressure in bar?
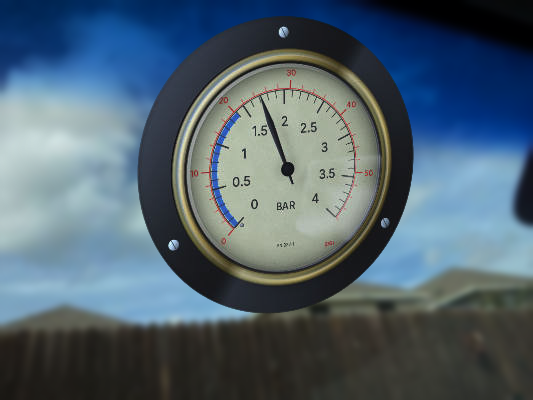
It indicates 1.7 bar
